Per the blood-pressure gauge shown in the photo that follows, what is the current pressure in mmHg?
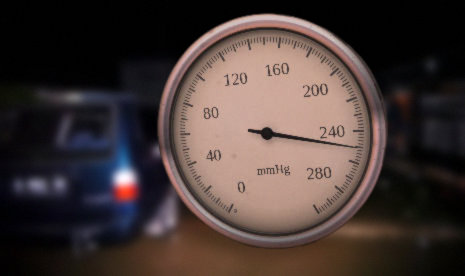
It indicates 250 mmHg
